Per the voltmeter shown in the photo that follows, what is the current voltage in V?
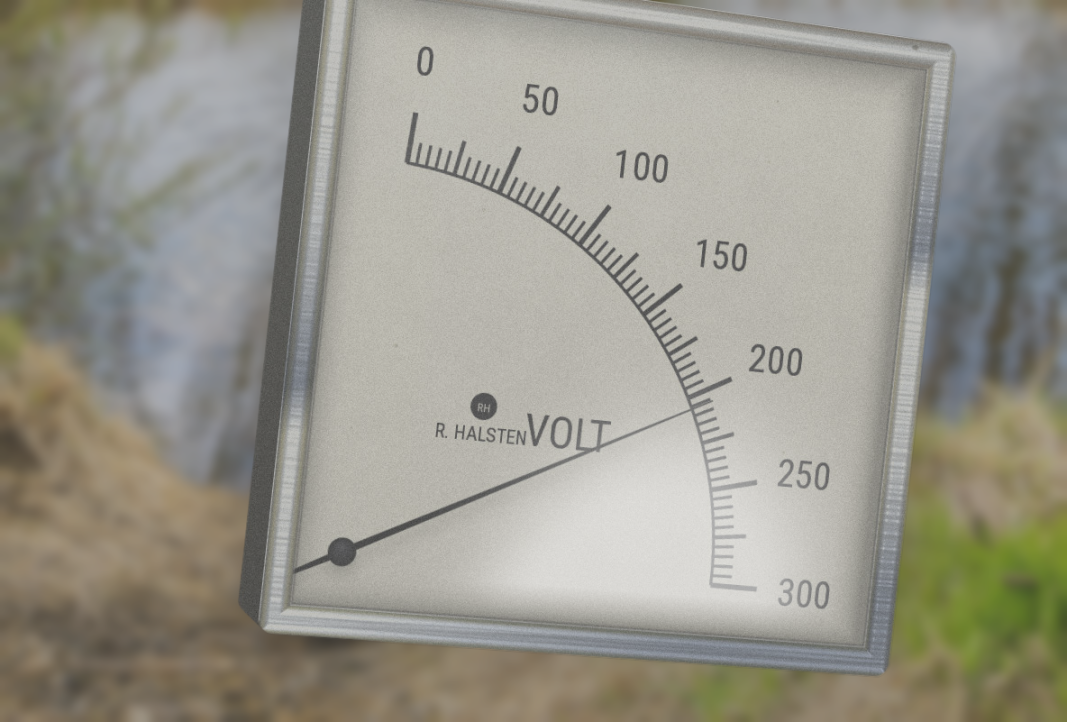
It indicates 205 V
